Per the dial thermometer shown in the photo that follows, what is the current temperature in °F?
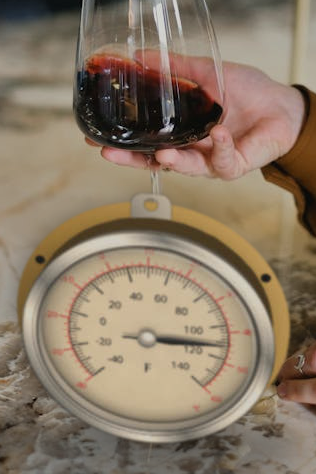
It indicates 110 °F
